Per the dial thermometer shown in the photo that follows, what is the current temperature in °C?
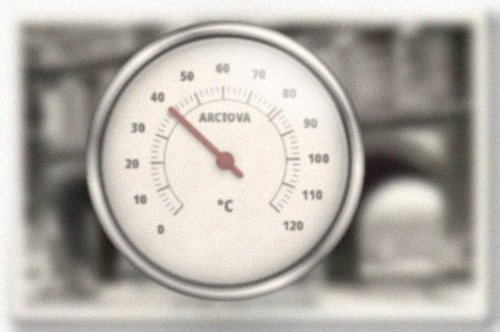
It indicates 40 °C
